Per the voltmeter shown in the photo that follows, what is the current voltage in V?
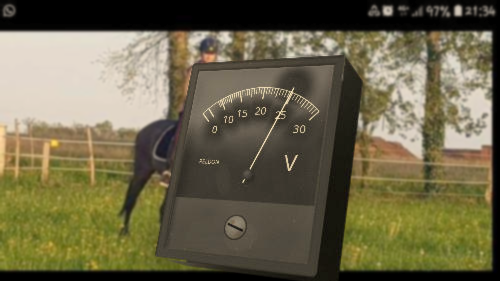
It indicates 25 V
